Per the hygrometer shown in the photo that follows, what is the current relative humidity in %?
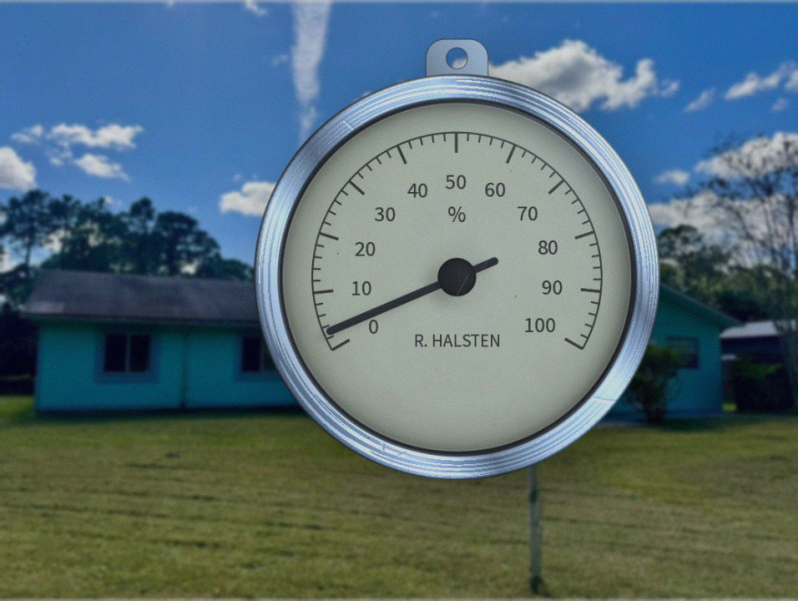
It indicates 3 %
